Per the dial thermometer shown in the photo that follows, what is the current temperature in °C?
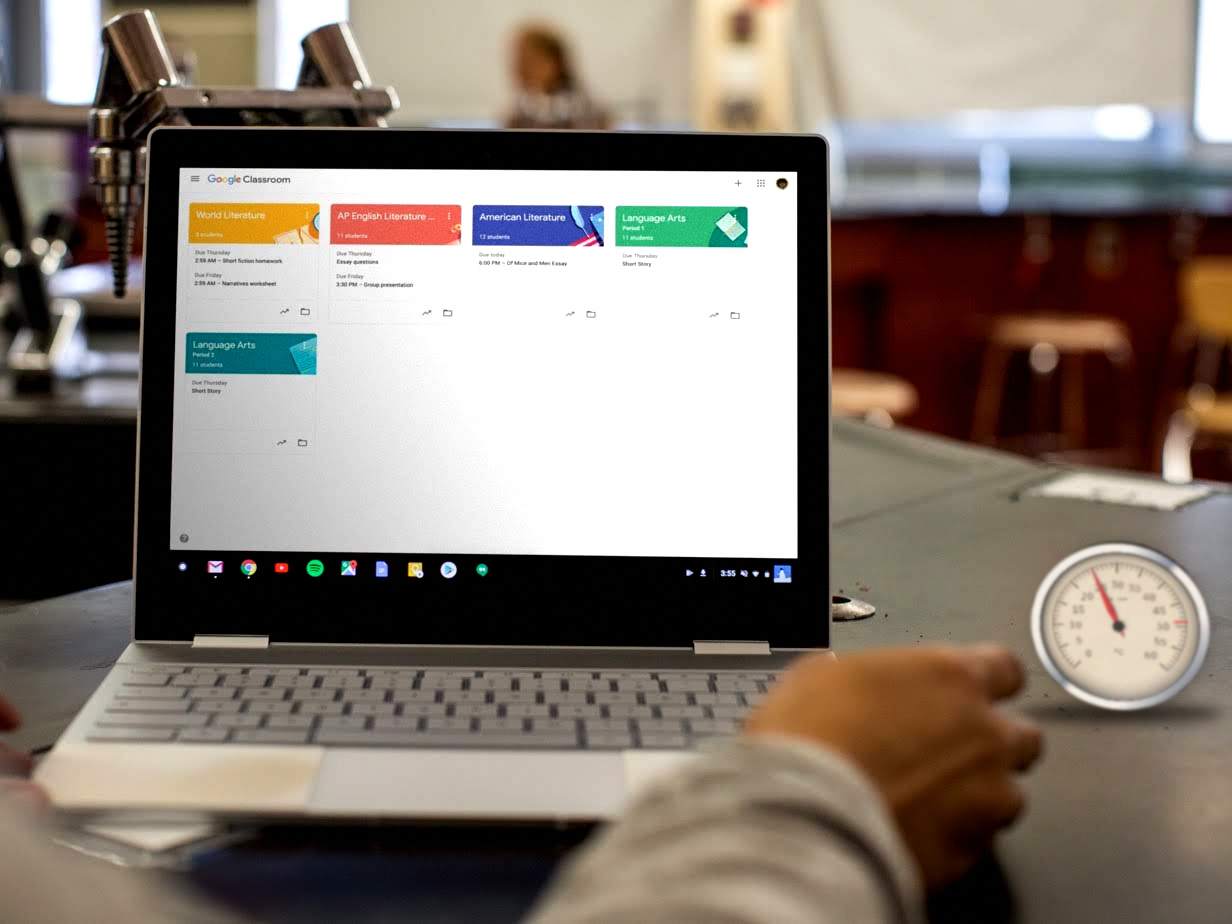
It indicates 25 °C
